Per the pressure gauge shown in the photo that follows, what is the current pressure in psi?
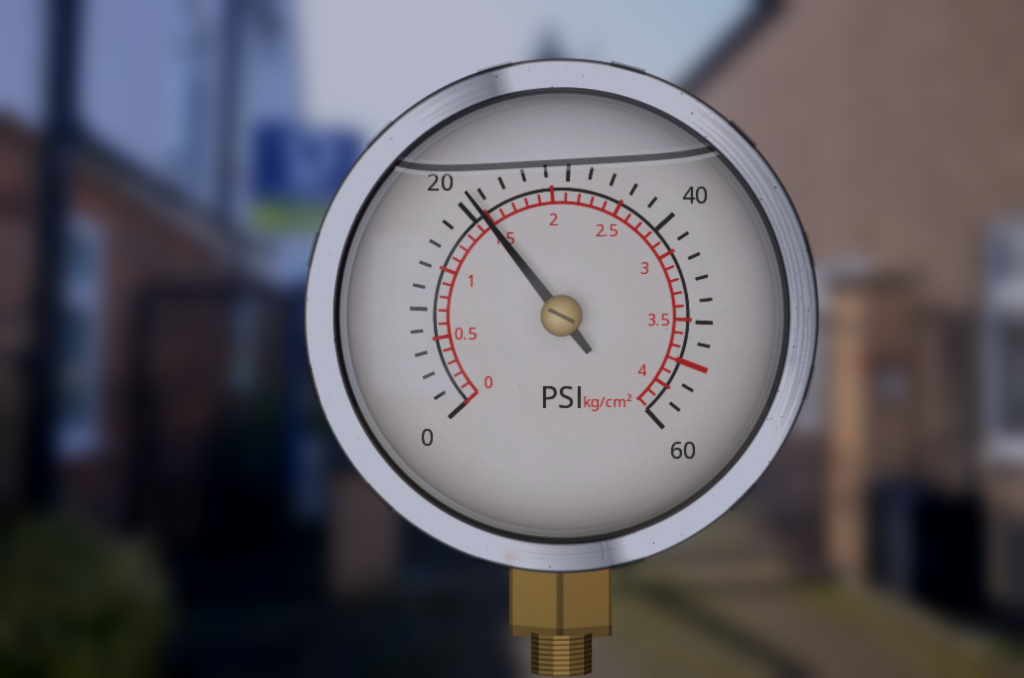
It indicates 21 psi
